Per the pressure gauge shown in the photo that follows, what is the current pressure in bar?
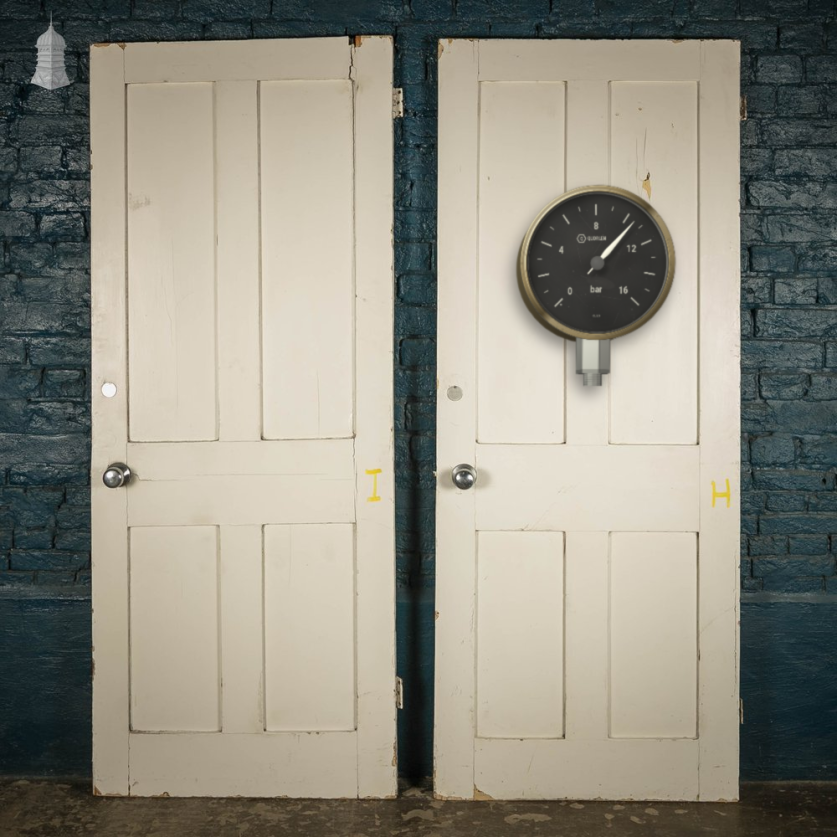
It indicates 10.5 bar
